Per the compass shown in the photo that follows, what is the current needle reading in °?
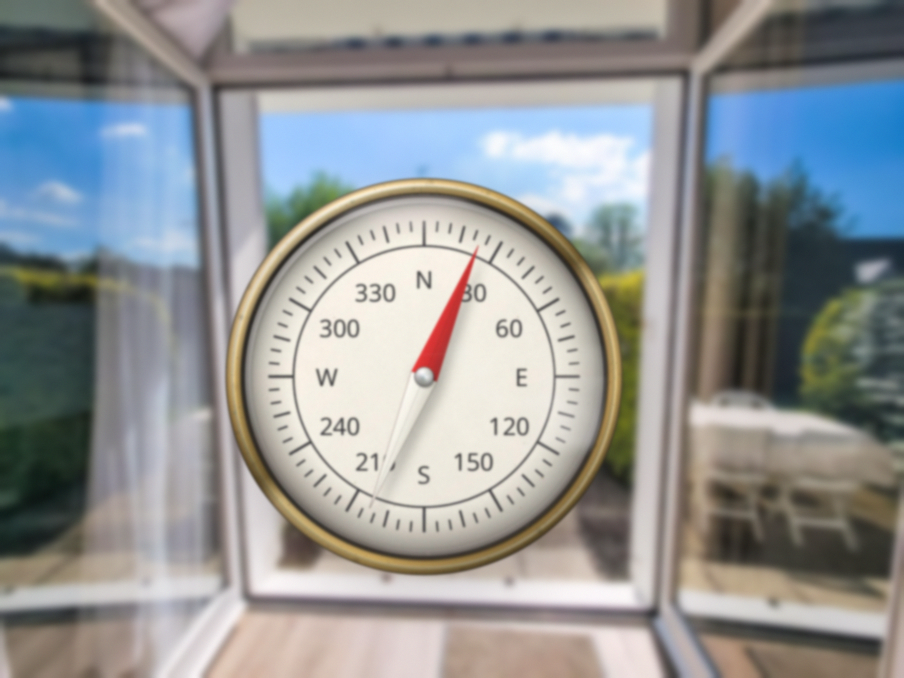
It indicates 22.5 °
